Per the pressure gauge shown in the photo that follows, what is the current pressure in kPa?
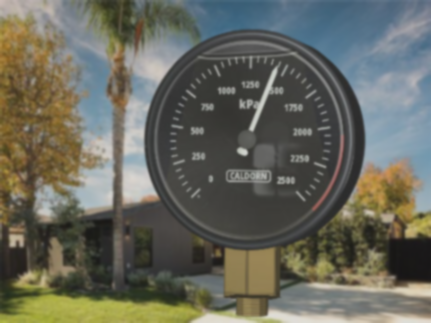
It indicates 1450 kPa
